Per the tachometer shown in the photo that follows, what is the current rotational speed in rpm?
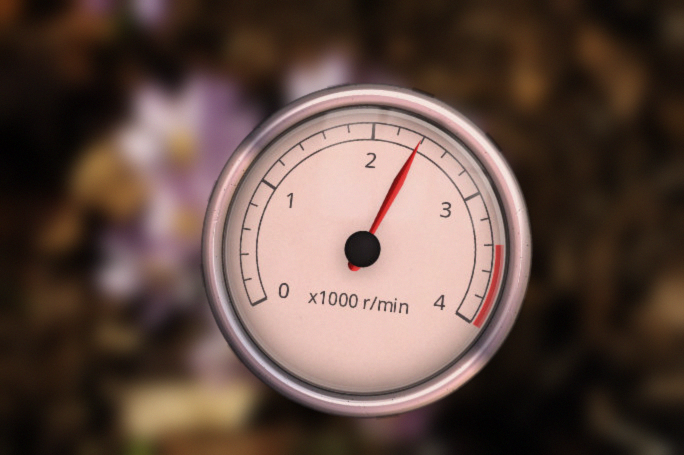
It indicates 2400 rpm
